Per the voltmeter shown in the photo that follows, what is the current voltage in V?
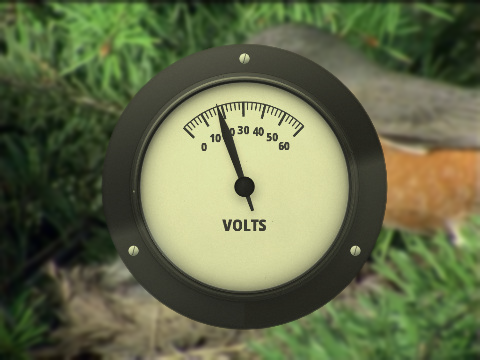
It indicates 18 V
